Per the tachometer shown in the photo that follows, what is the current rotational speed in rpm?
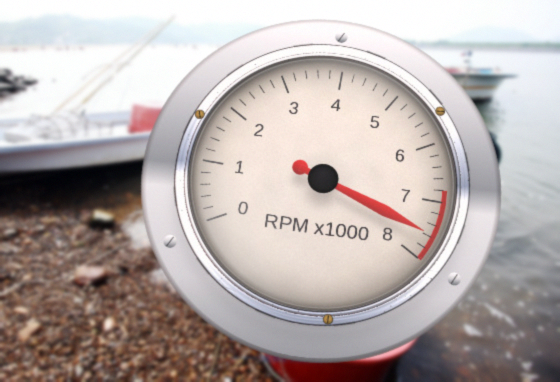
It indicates 7600 rpm
